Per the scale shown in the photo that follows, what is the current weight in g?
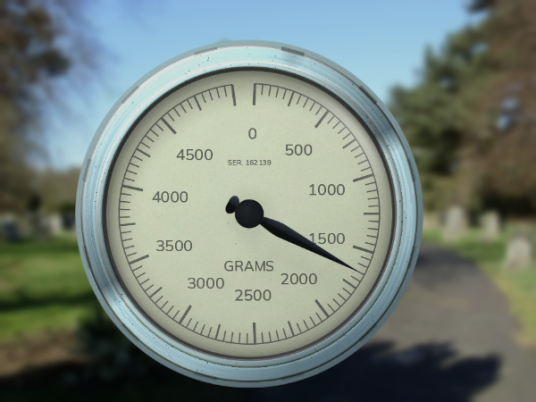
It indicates 1650 g
